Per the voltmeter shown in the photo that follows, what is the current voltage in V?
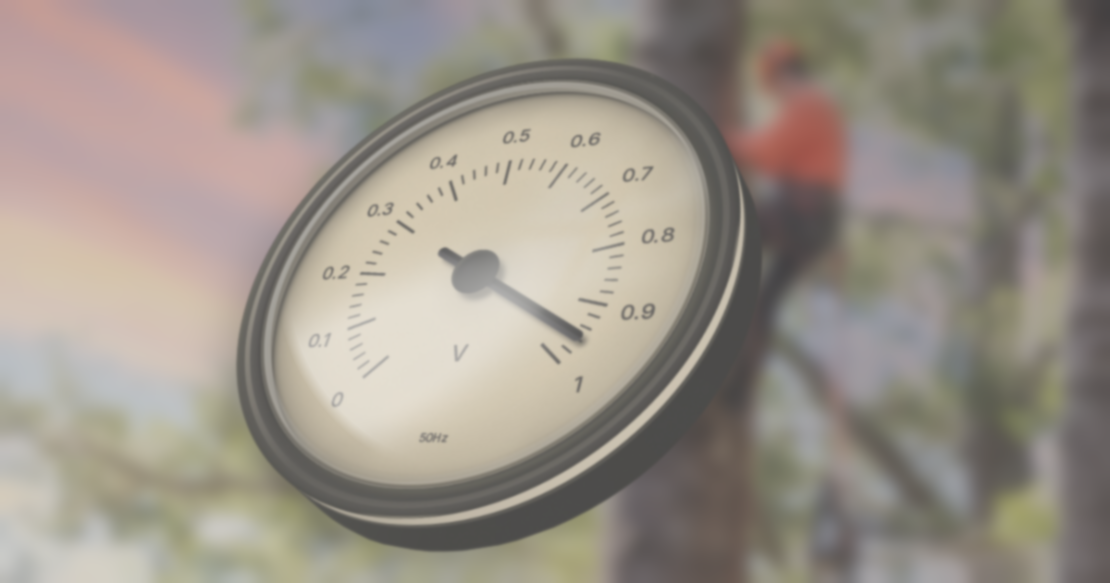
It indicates 0.96 V
